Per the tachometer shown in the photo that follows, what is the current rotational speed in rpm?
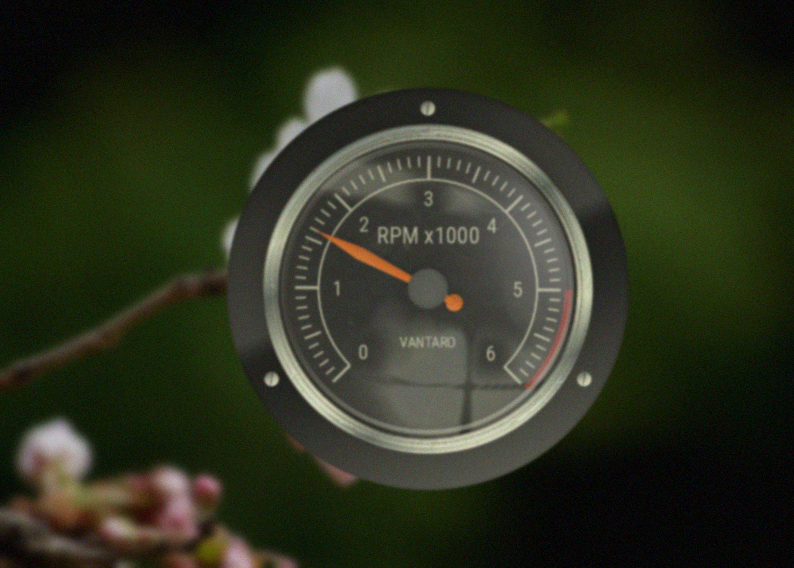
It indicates 1600 rpm
